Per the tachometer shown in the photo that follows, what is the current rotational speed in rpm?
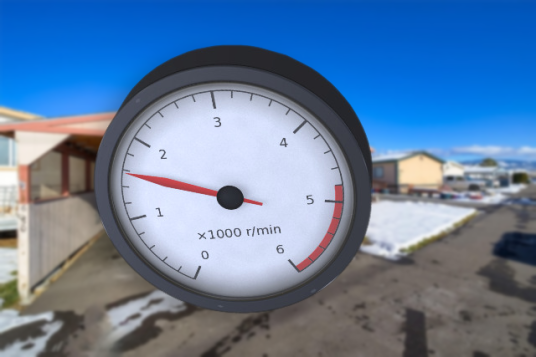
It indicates 1600 rpm
